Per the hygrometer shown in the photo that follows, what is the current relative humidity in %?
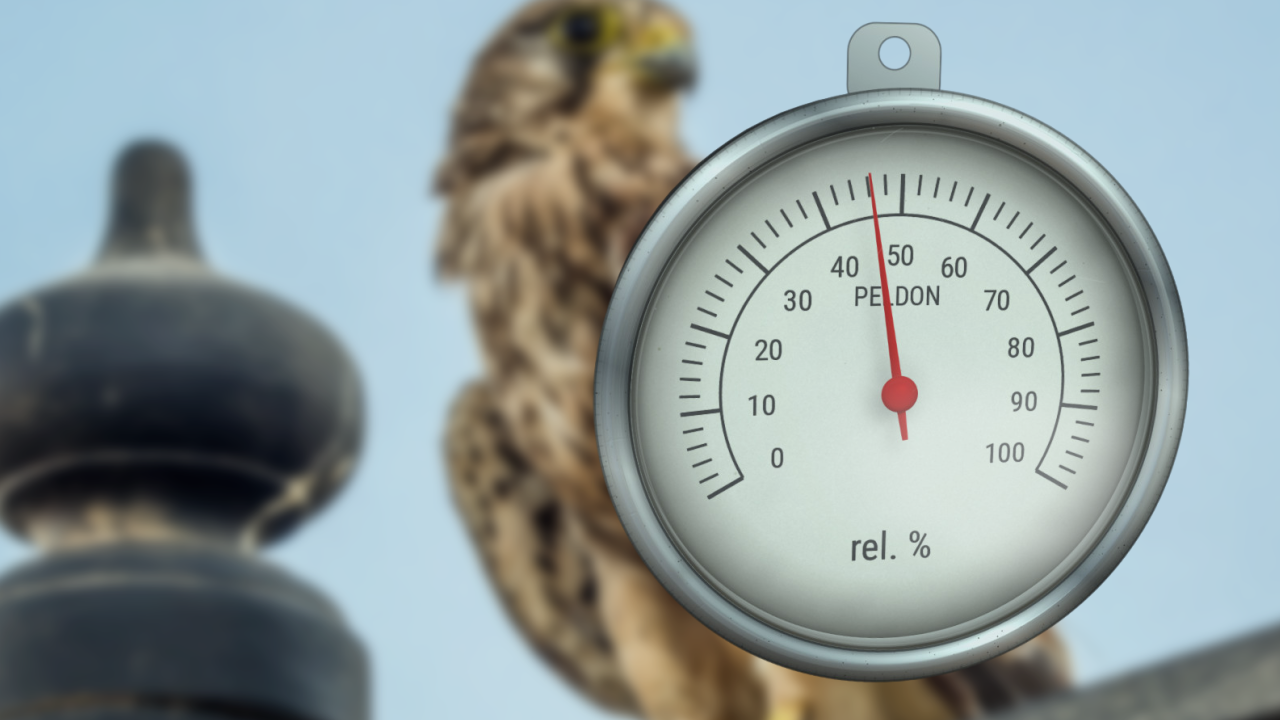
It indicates 46 %
